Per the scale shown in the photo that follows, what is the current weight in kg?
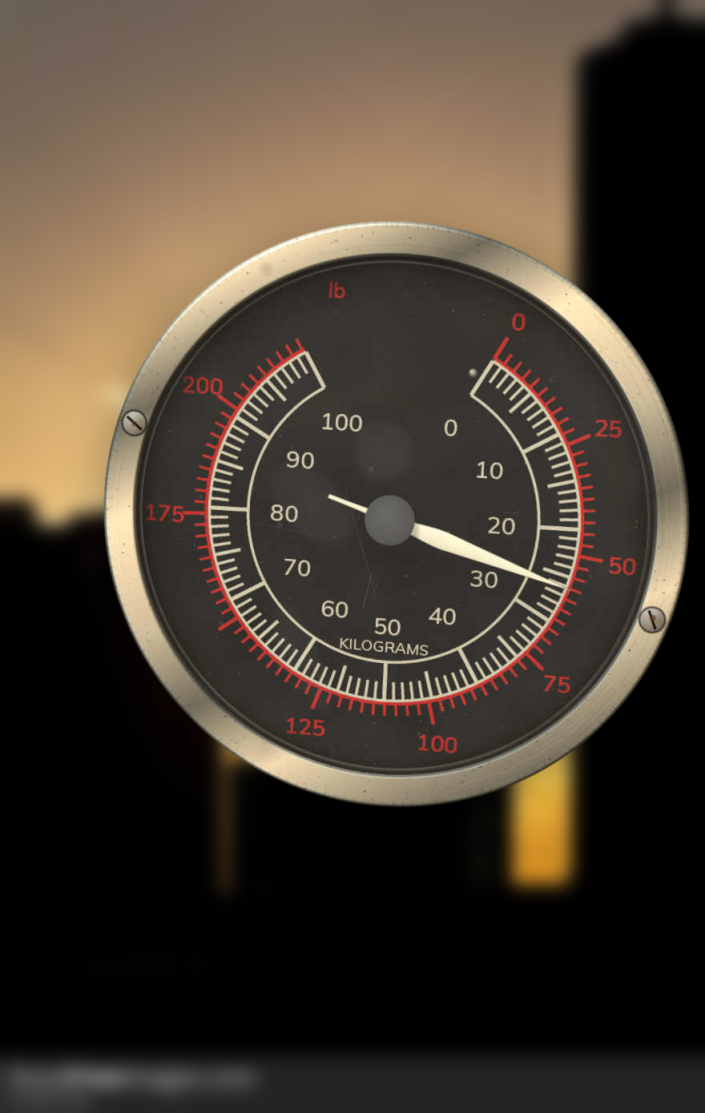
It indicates 26 kg
